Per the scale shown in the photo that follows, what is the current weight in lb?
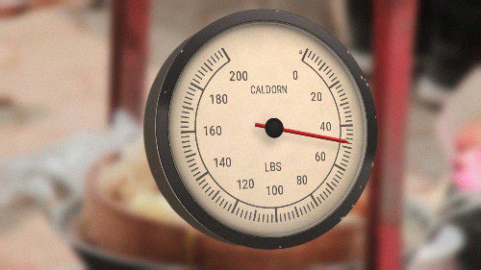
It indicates 48 lb
